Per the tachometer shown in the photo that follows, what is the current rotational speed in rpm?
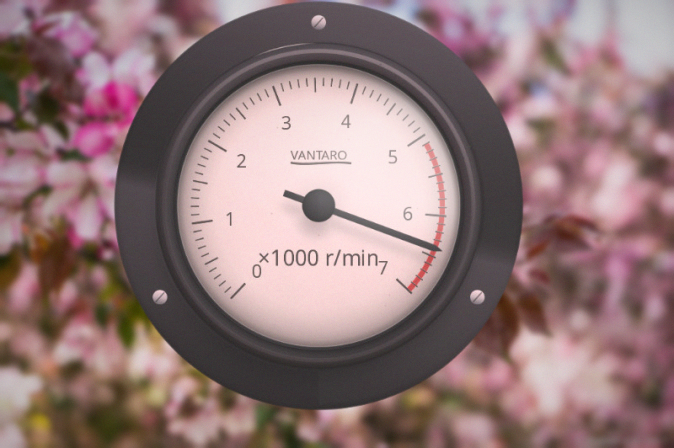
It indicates 6400 rpm
